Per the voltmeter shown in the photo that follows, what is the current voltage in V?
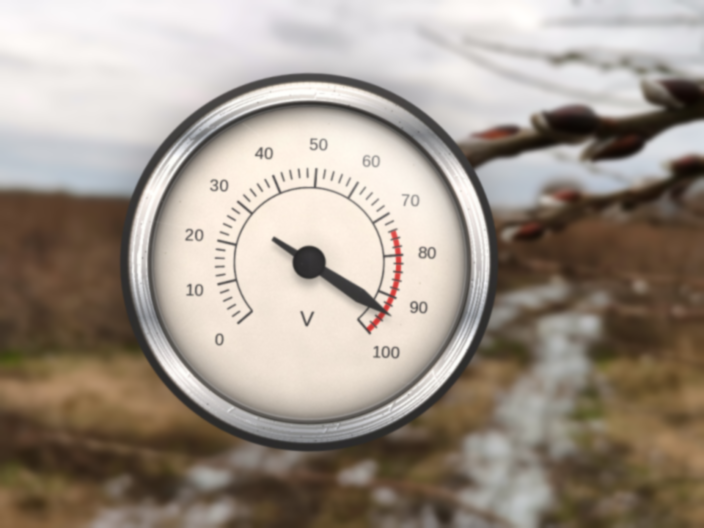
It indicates 94 V
